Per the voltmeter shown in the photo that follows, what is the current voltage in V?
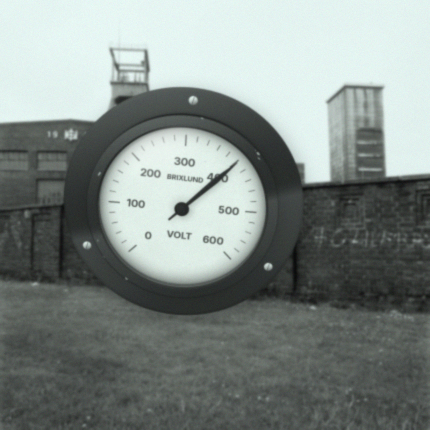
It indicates 400 V
